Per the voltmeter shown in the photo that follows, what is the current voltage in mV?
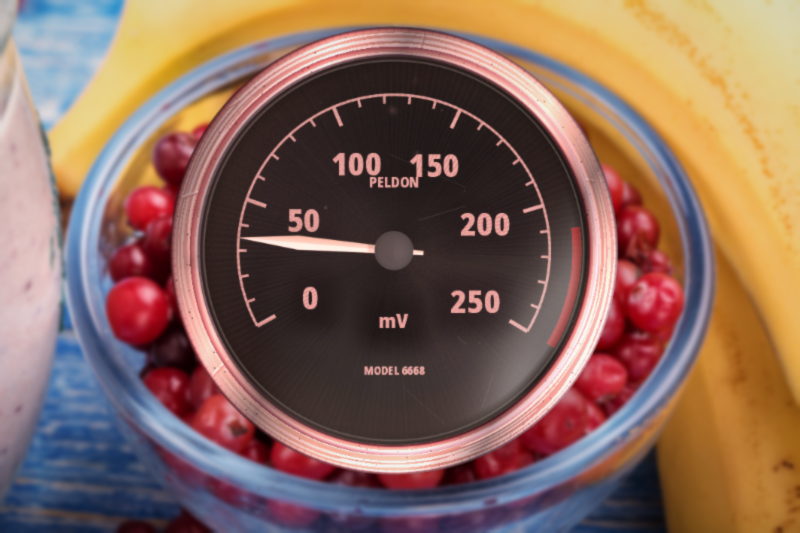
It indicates 35 mV
